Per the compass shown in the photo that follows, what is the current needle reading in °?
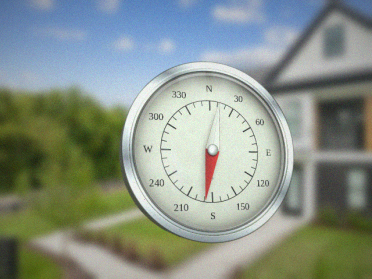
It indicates 190 °
